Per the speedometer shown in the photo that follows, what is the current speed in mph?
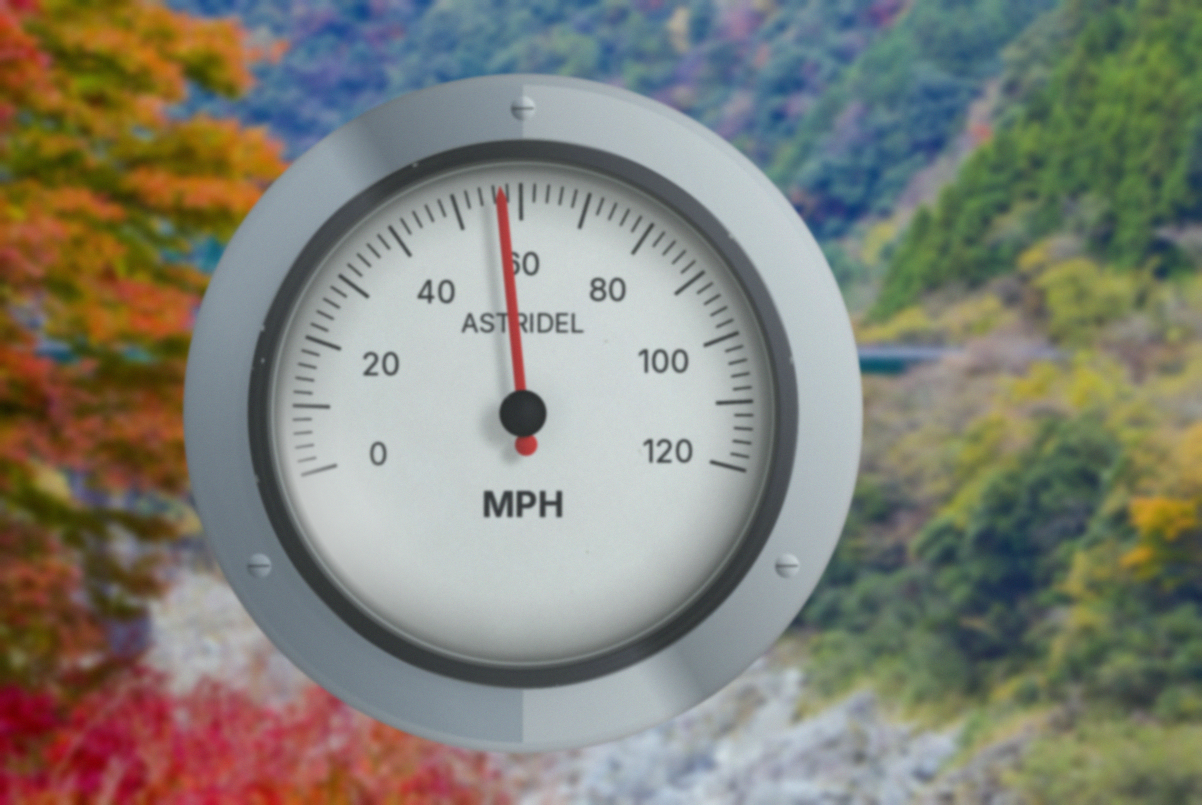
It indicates 57 mph
